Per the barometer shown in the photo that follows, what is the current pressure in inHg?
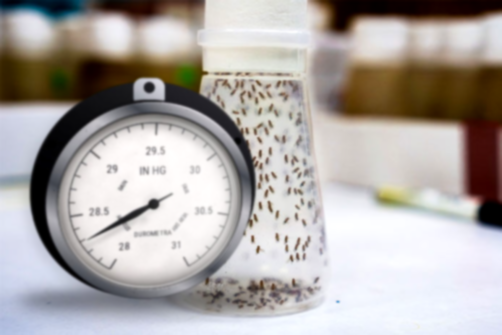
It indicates 28.3 inHg
